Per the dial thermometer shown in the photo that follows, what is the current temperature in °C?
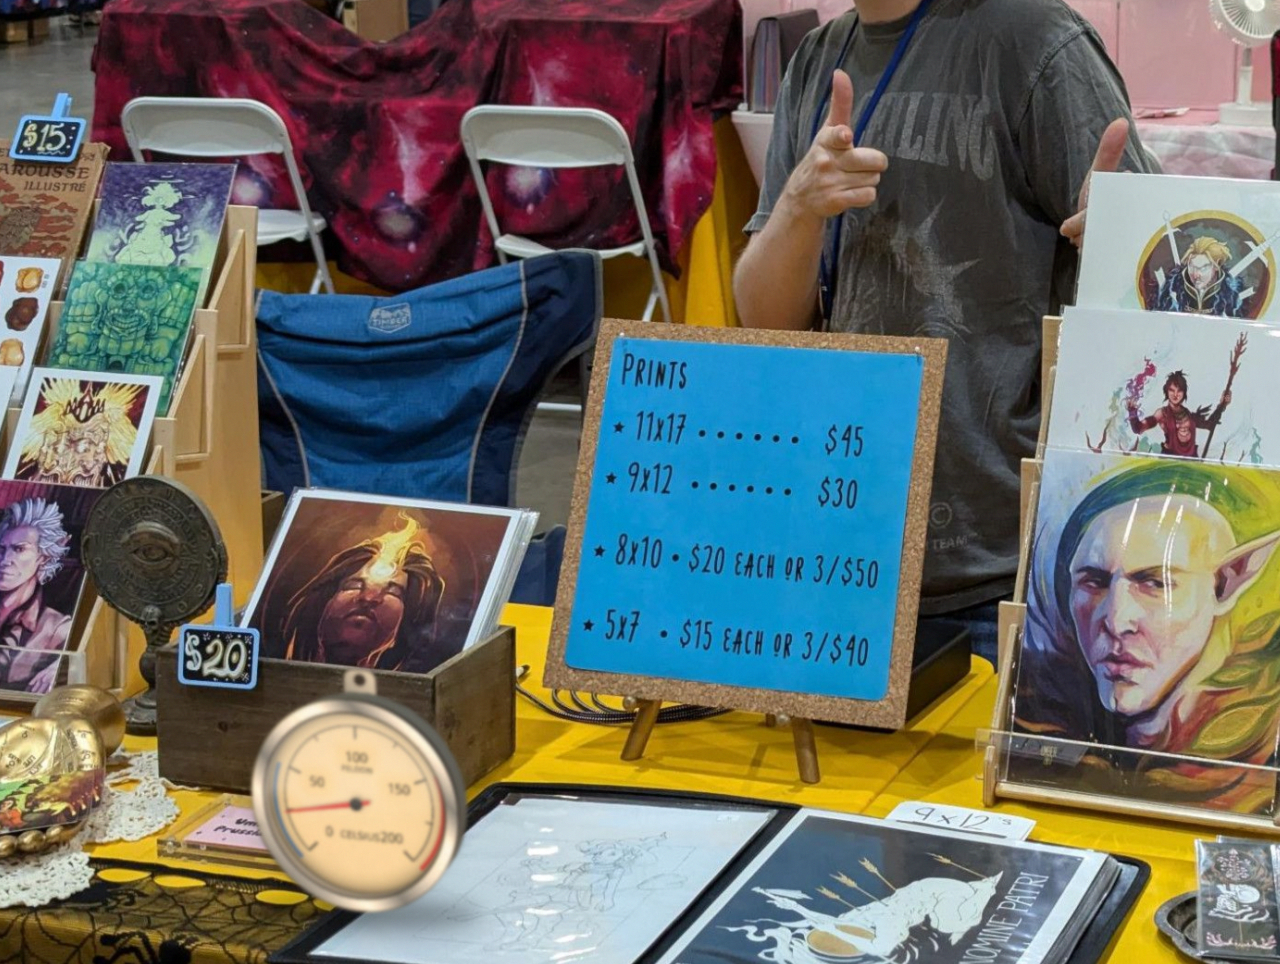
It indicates 25 °C
